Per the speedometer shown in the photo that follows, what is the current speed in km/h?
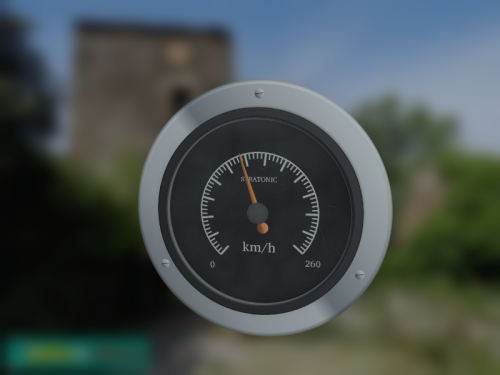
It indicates 116 km/h
